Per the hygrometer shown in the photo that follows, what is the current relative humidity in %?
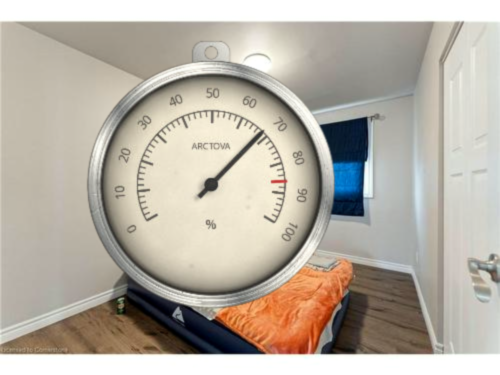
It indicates 68 %
